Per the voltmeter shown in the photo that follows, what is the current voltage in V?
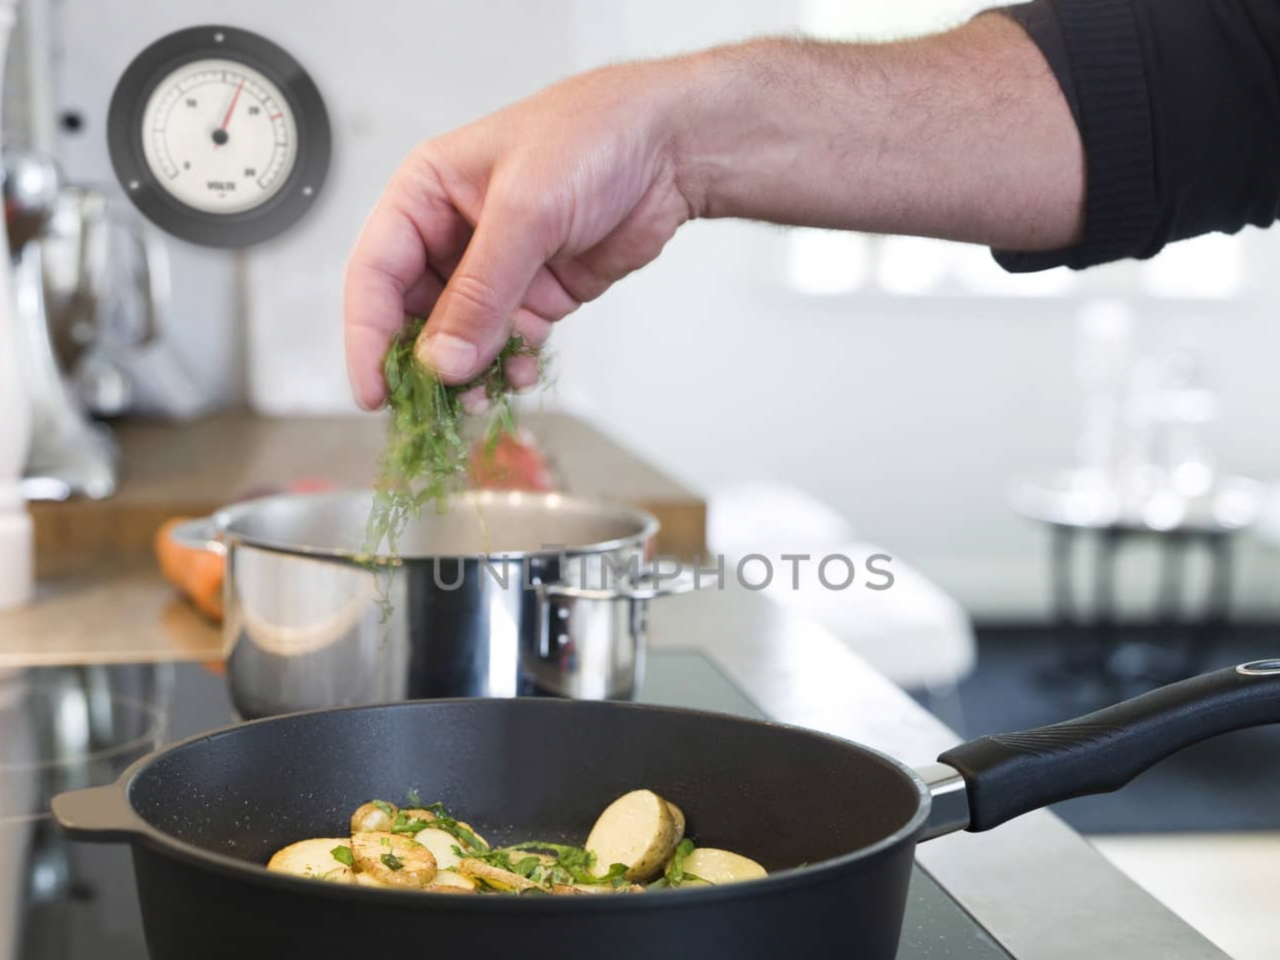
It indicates 17 V
